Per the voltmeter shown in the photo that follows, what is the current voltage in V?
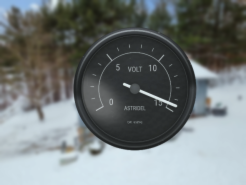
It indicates 14.5 V
